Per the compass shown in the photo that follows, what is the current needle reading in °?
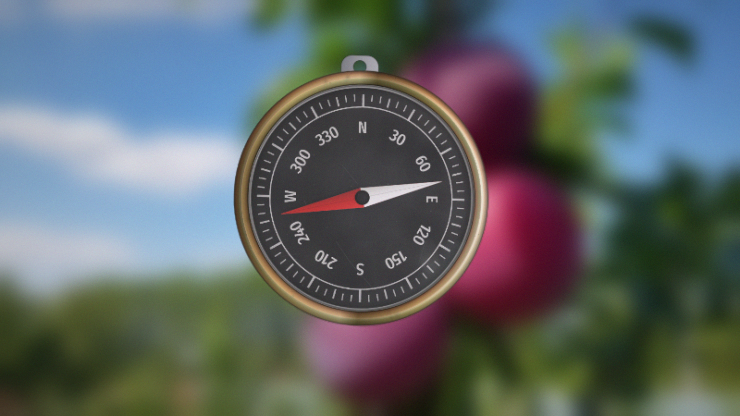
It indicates 257.5 °
